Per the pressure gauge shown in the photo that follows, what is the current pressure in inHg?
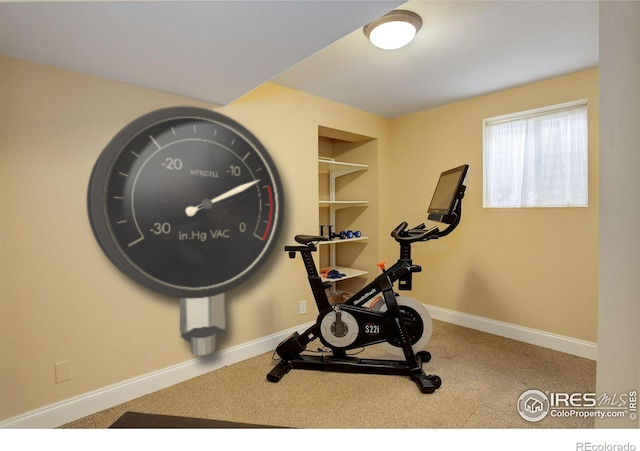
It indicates -7 inHg
